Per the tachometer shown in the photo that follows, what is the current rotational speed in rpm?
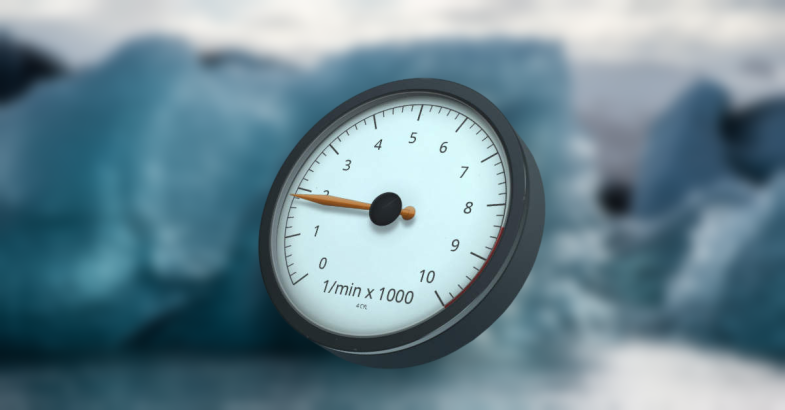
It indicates 1800 rpm
